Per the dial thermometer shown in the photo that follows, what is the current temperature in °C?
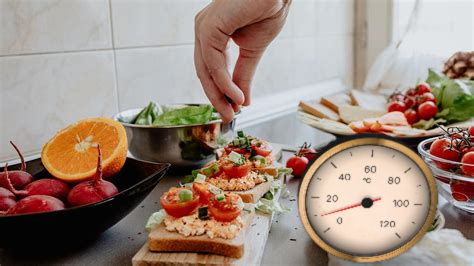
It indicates 10 °C
